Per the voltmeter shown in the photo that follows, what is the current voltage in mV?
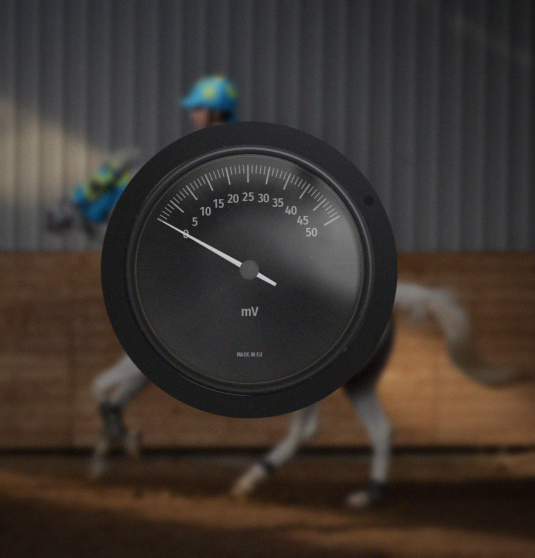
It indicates 0 mV
